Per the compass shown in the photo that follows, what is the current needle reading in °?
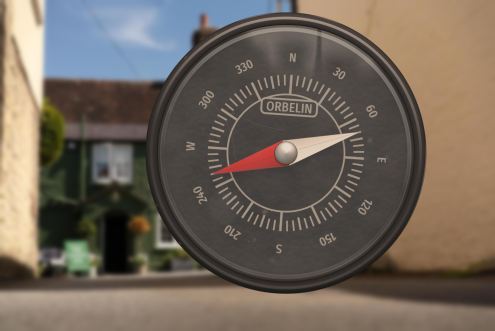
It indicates 250 °
